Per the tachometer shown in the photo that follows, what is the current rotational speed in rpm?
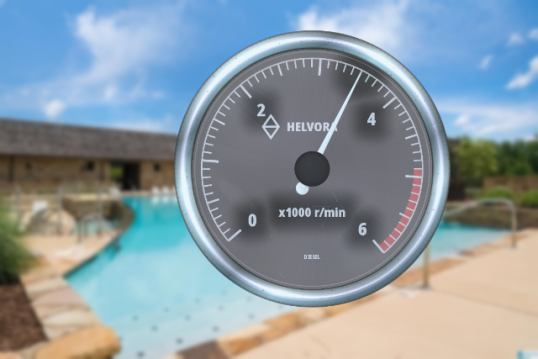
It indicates 3500 rpm
